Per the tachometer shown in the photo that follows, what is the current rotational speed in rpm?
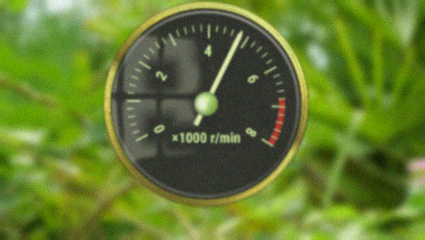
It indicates 4800 rpm
